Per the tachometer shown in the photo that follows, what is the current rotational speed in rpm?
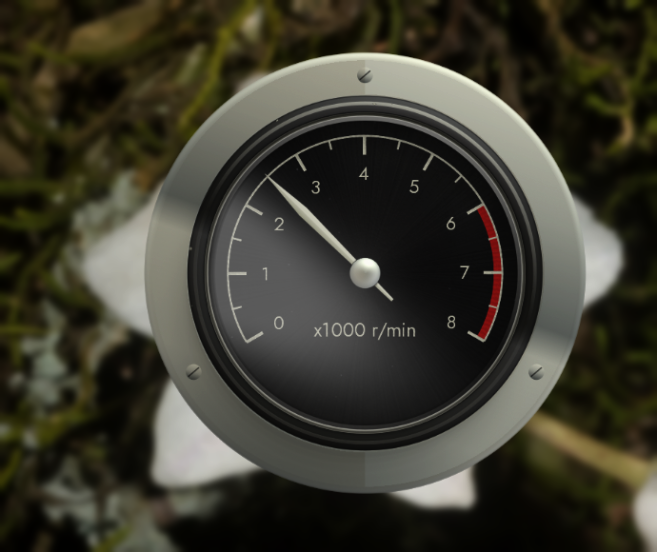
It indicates 2500 rpm
